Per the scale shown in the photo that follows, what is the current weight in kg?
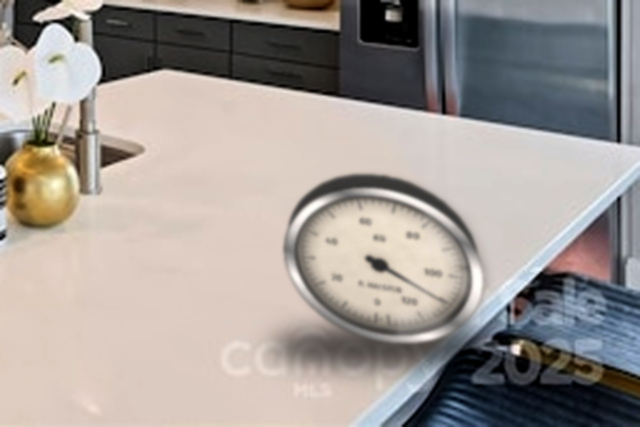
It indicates 110 kg
